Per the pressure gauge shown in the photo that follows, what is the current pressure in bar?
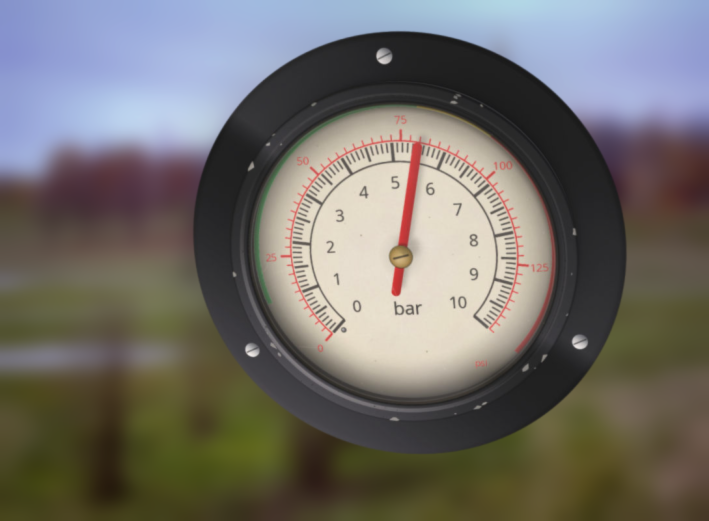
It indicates 5.5 bar
